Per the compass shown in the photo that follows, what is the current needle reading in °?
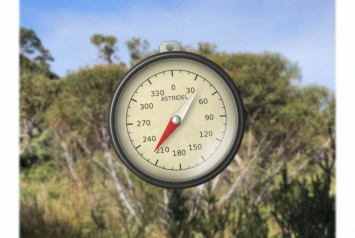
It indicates 220 °
